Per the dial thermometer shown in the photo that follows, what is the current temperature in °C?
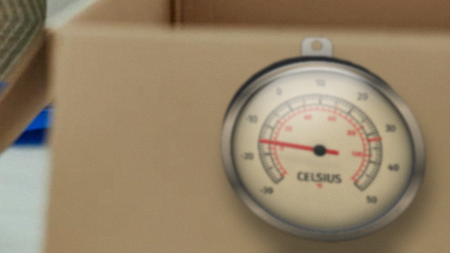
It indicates -15 °C
